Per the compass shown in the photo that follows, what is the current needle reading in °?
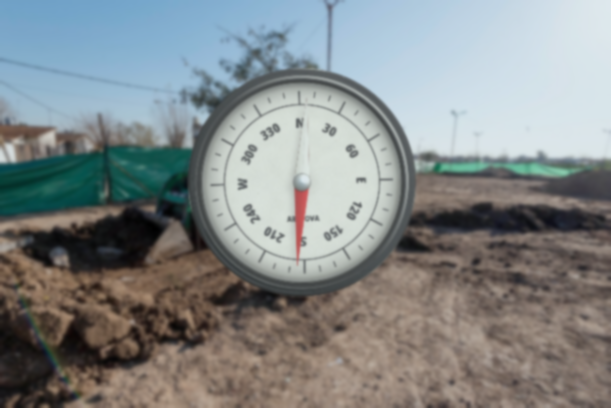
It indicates 185 °
